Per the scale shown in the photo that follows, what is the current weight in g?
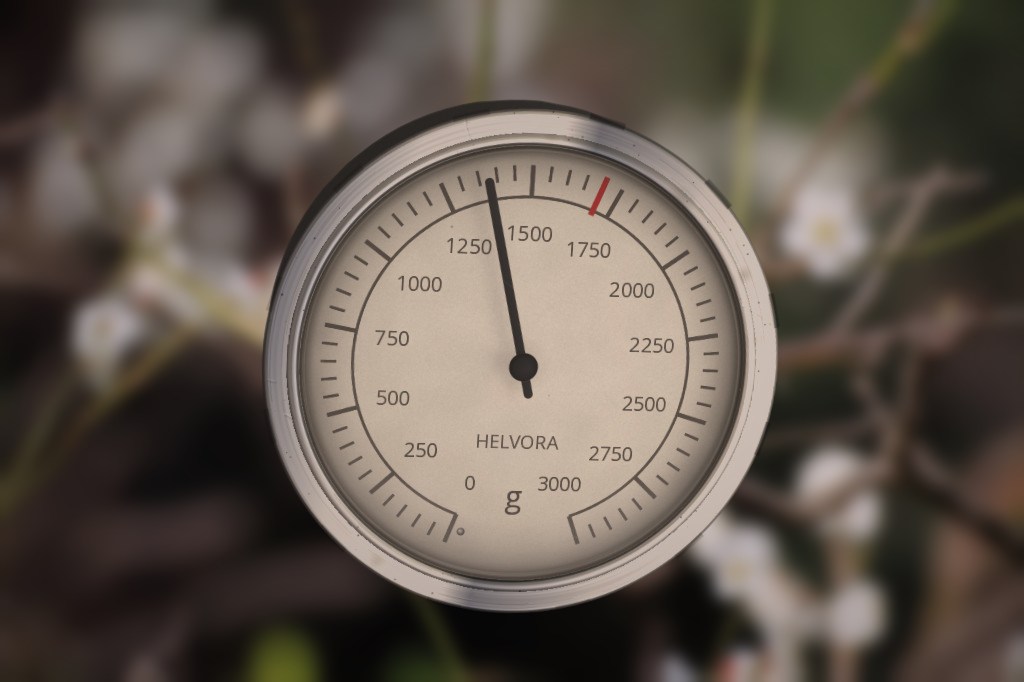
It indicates 1375 g
